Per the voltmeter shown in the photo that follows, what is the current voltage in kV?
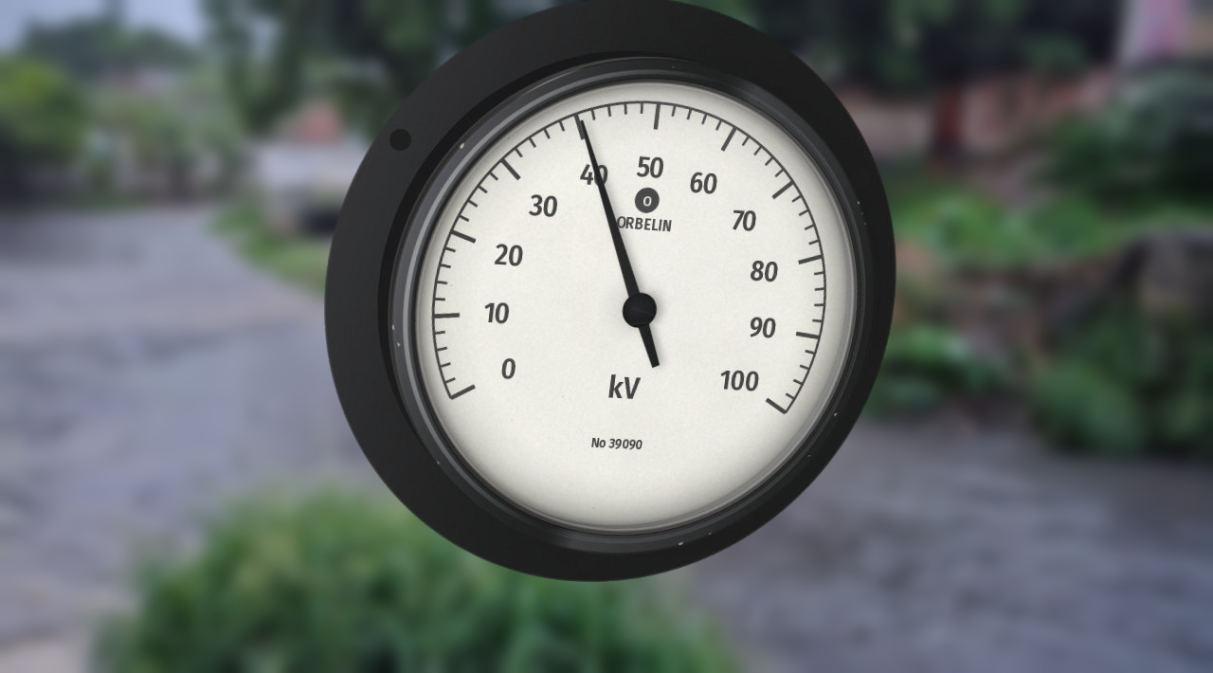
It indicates 40 kV
